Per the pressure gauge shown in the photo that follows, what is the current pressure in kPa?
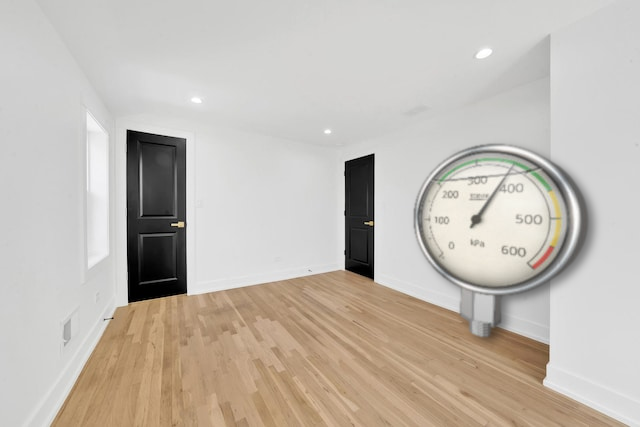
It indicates 375 kPa
